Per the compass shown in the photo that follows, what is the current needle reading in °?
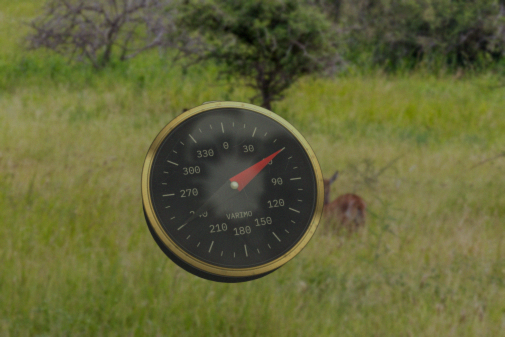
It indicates 60 °
